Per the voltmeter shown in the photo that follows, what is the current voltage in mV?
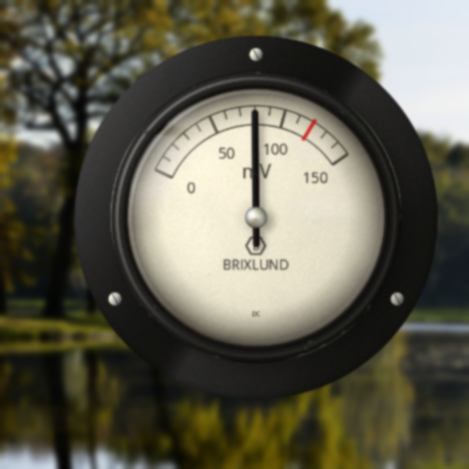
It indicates 80 mV
